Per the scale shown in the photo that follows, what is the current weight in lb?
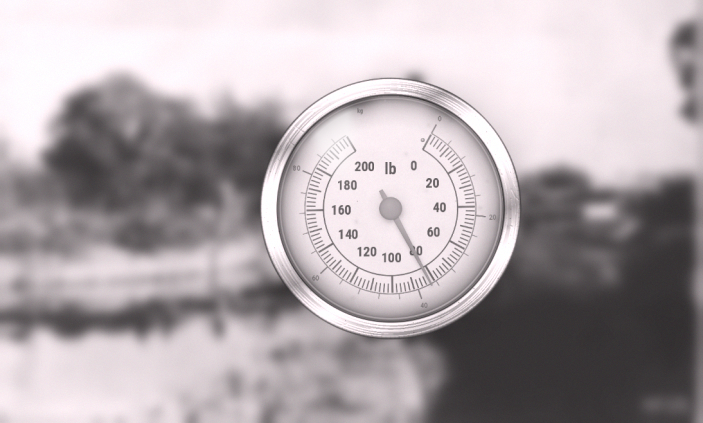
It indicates 82 lb
